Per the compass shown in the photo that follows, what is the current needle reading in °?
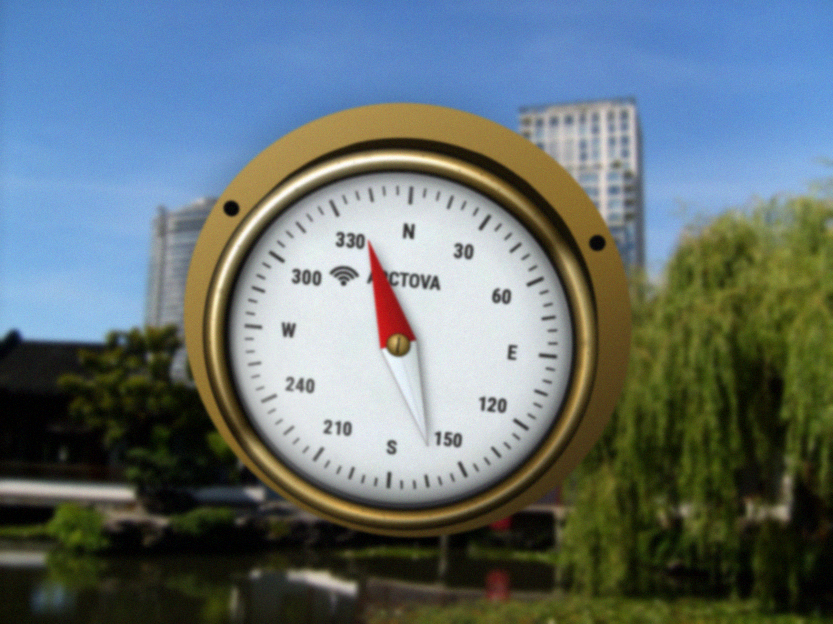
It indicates 340 °
